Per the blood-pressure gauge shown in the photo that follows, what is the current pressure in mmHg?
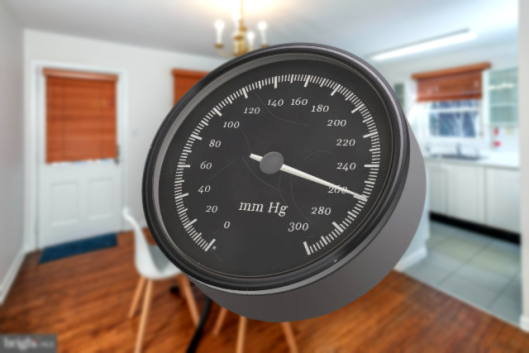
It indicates 260 mmHg
